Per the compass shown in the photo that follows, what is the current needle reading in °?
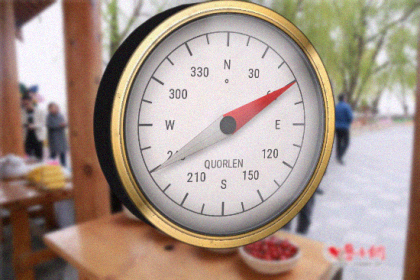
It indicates 60 °
